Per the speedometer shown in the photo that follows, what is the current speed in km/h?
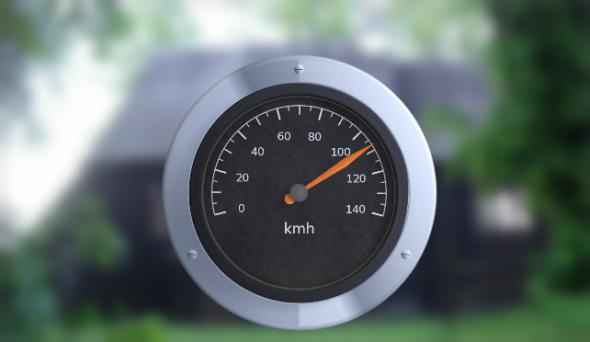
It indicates 107.5 km/h
